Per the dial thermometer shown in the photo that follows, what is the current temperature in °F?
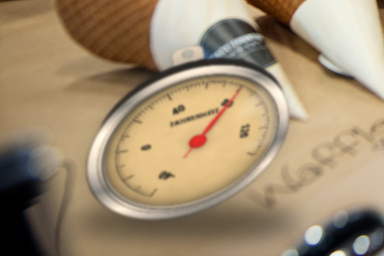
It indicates 80 °F
